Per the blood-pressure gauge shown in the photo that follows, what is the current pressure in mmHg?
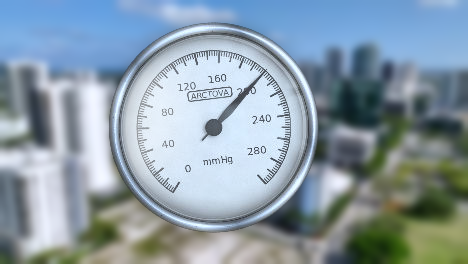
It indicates 200 mmHg
